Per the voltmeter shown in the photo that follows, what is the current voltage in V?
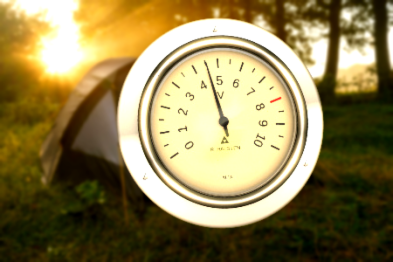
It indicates 4.5 V
